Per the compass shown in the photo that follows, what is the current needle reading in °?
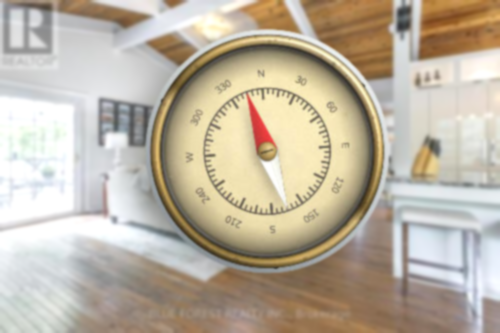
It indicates 345 °
